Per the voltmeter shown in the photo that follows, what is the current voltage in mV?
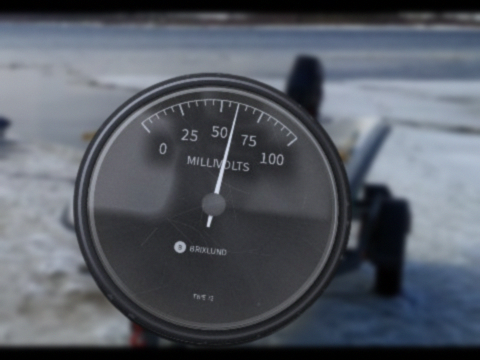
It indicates 60 mV
